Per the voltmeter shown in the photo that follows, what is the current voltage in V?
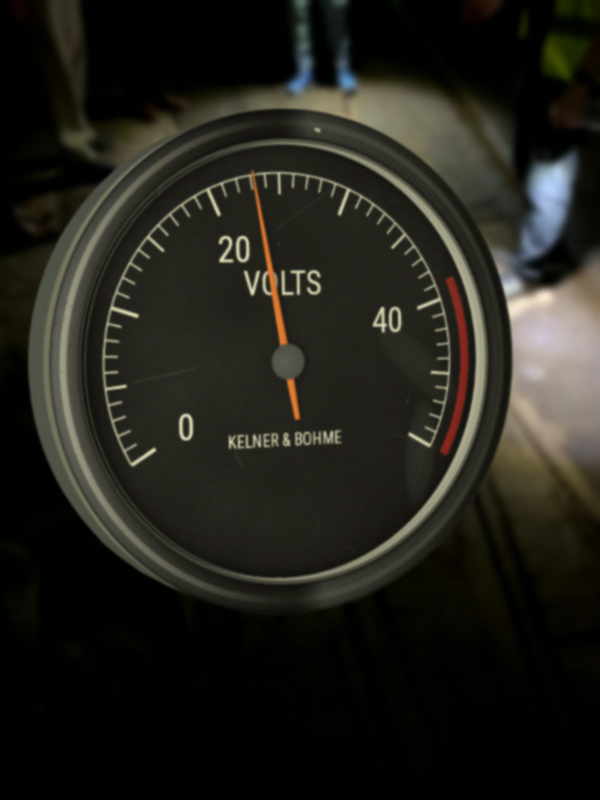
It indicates 23 V
